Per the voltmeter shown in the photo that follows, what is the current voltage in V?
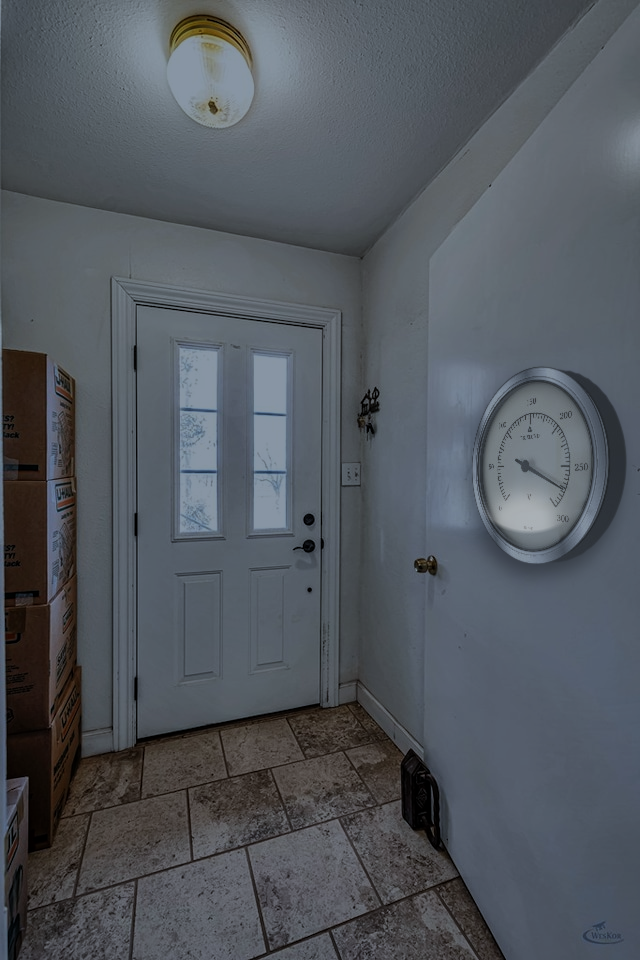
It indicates 275 V
